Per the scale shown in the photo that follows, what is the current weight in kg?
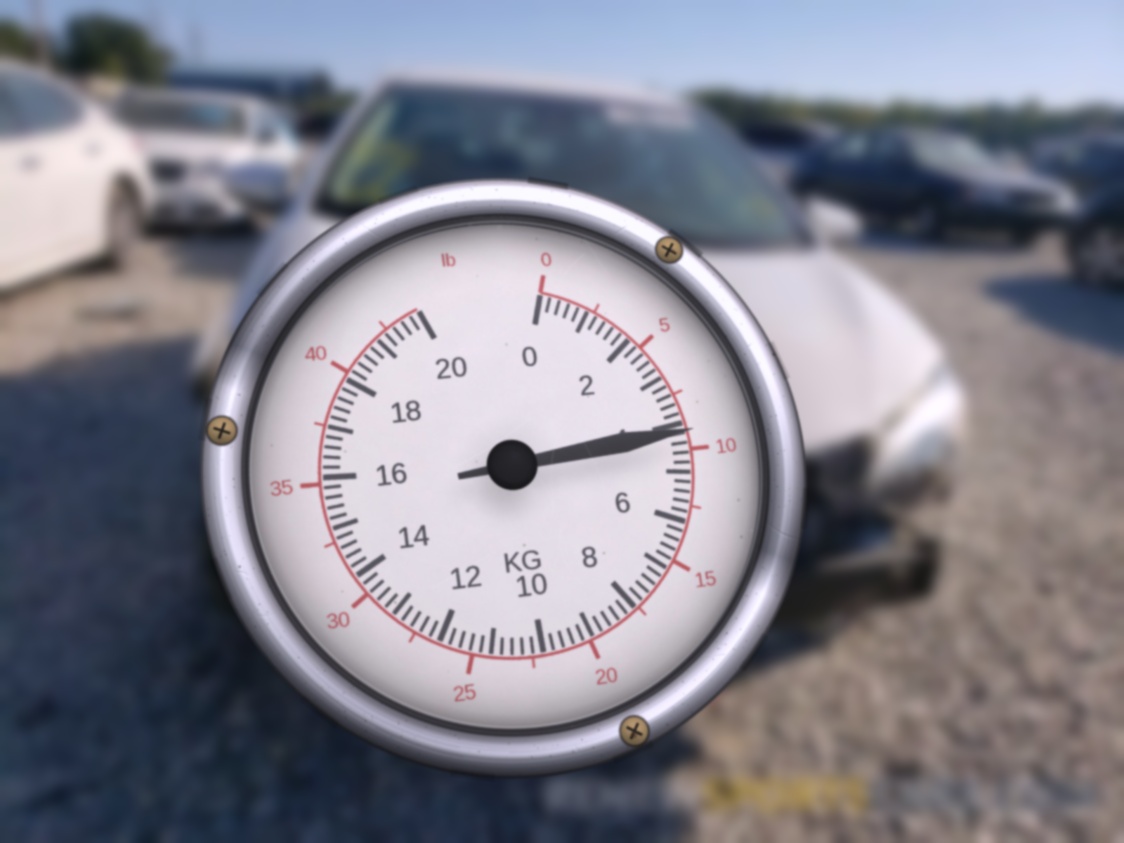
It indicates 4.2 kg
